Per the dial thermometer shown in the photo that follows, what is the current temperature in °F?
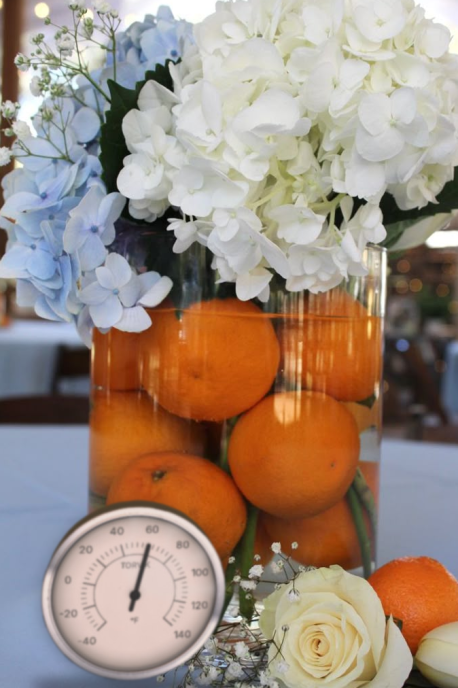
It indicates 60 °F
